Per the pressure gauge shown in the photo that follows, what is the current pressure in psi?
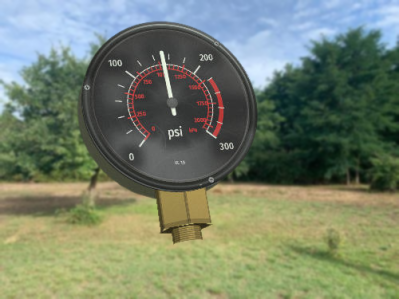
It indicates 150 psi
